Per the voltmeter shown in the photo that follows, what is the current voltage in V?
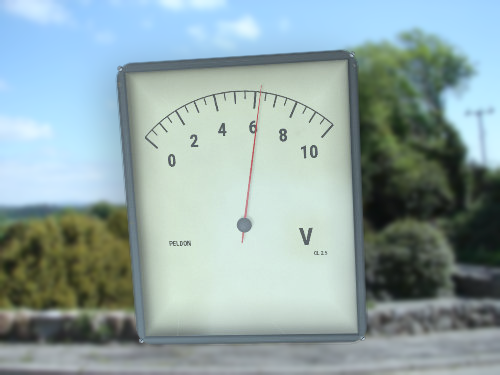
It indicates 6.25 V
